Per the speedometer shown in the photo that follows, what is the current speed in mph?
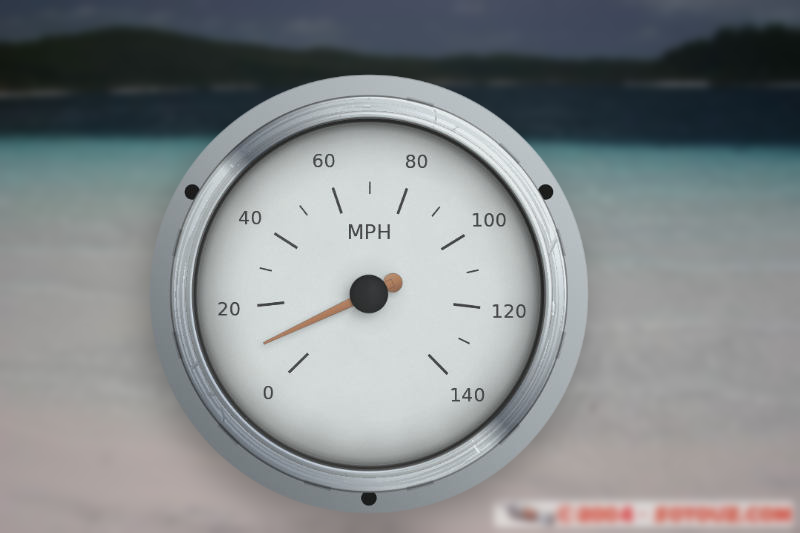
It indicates 10 mph
